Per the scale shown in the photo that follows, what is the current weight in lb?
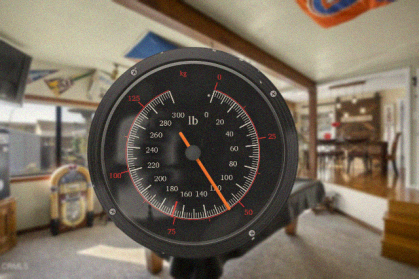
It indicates 120 lb
